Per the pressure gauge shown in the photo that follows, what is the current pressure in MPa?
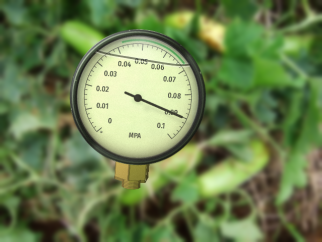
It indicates 0.09 MPa
